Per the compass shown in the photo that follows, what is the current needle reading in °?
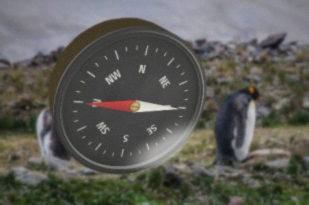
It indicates 270 °
